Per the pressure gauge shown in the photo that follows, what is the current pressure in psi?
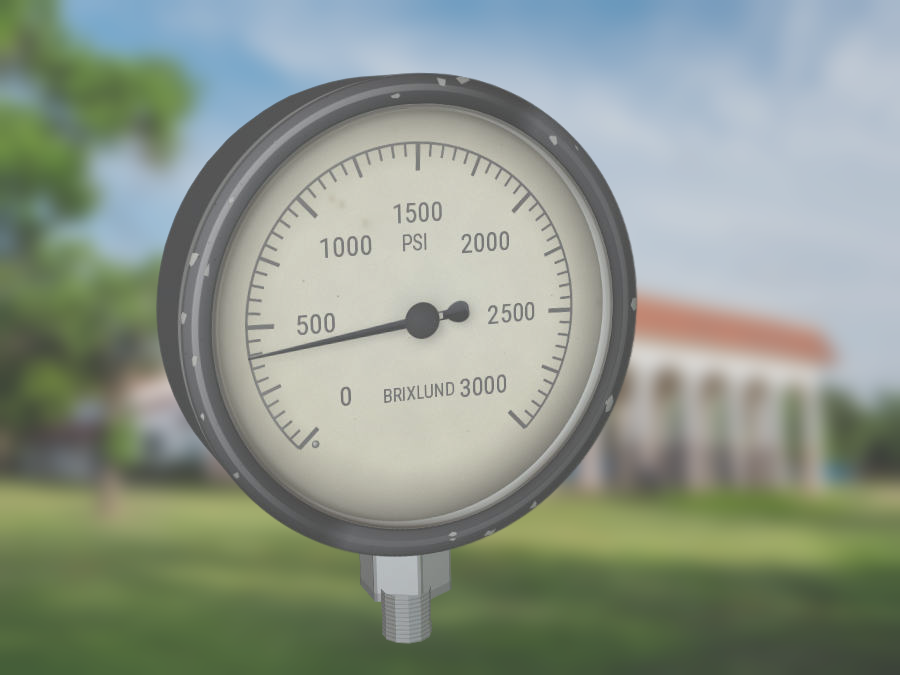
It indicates 400 psi
